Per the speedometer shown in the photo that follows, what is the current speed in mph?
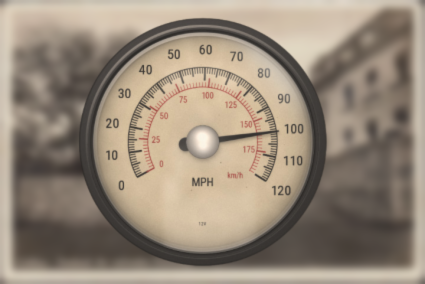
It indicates 100 mph
